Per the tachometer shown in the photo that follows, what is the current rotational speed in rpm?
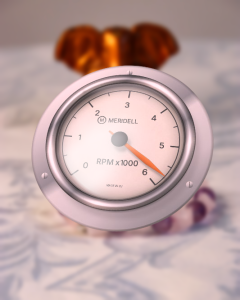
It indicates 5750 rpm
